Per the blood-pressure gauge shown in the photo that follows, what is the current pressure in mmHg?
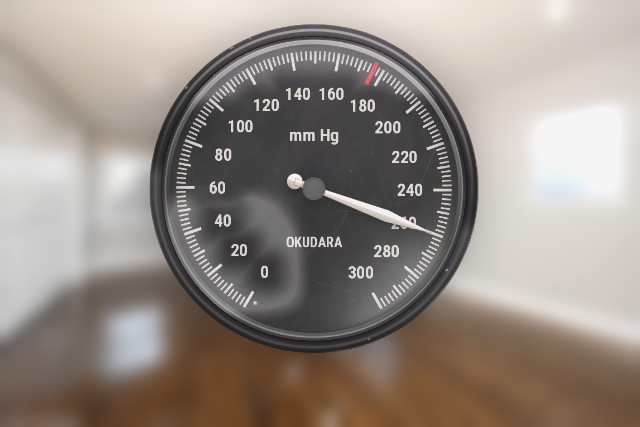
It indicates 260 mmHg
